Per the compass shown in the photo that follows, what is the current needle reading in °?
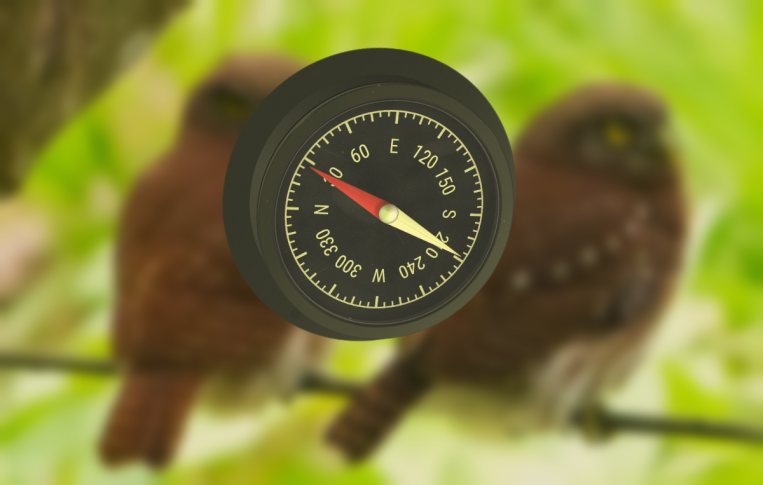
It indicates 27.5 °
